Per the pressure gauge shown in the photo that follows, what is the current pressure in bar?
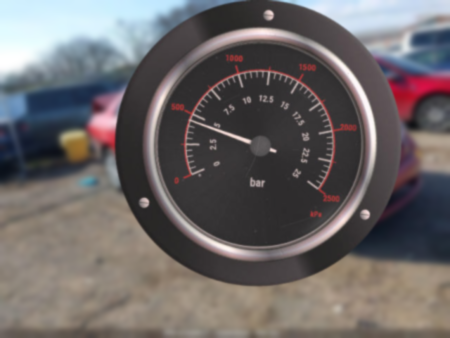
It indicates 4.5 bar
